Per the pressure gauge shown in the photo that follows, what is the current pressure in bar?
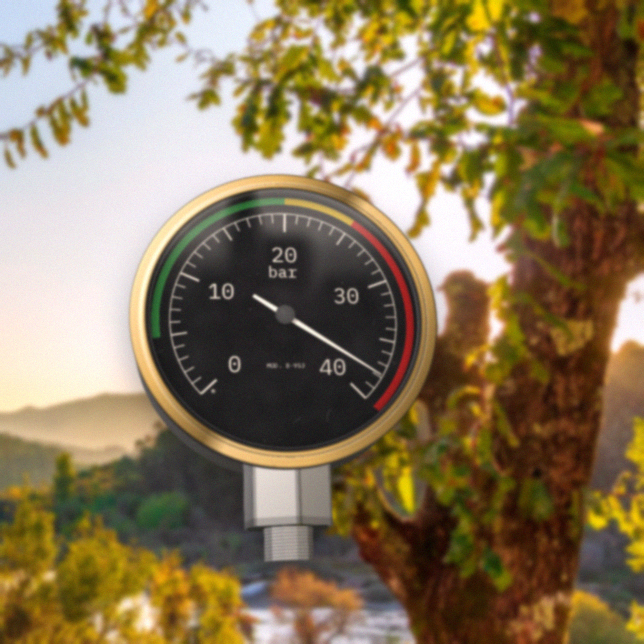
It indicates 38 bar
